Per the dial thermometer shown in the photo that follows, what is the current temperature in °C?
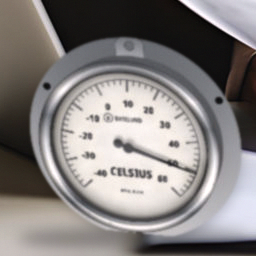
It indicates 50 °C
